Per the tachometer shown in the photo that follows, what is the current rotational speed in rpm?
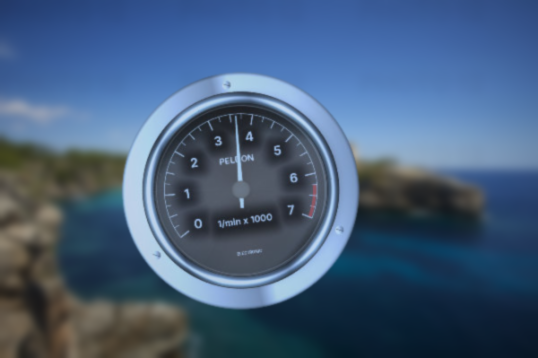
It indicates 3625 rpm
